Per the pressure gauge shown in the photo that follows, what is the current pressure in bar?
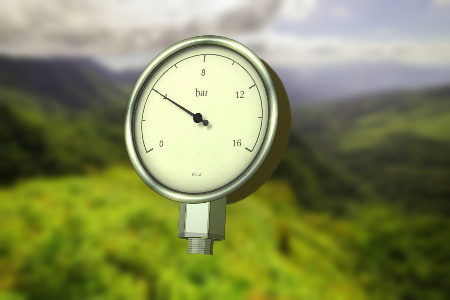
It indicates 4 bar
